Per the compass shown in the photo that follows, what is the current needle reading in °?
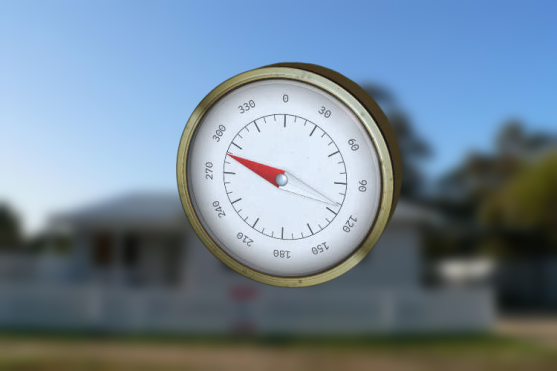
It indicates 290 °
